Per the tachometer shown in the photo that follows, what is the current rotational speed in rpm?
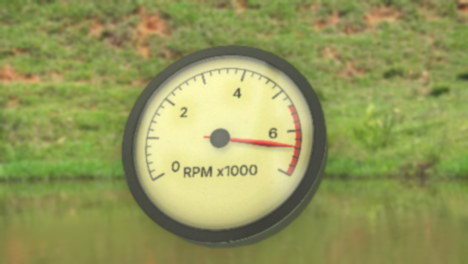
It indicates 6400 rpm
